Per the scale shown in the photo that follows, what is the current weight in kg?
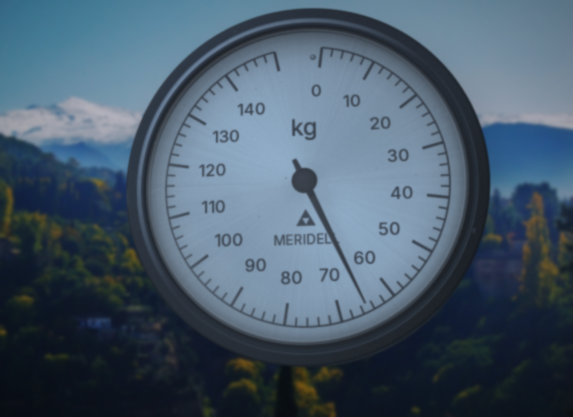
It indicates 65 kg
